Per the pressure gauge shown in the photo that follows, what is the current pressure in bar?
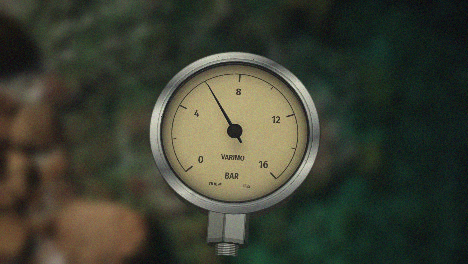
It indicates 6 bar
